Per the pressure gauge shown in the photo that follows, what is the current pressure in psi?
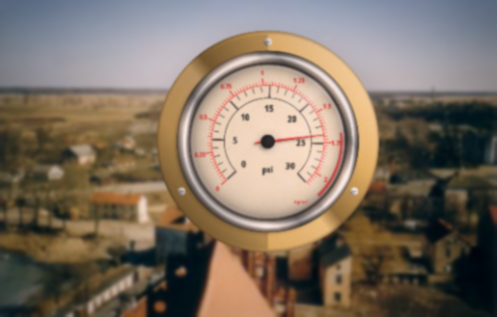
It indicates 24 psi
